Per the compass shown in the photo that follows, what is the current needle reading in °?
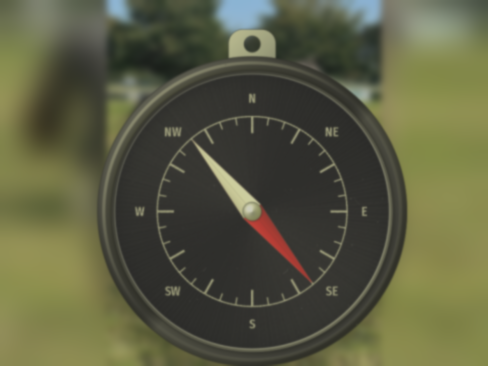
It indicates 140 °
